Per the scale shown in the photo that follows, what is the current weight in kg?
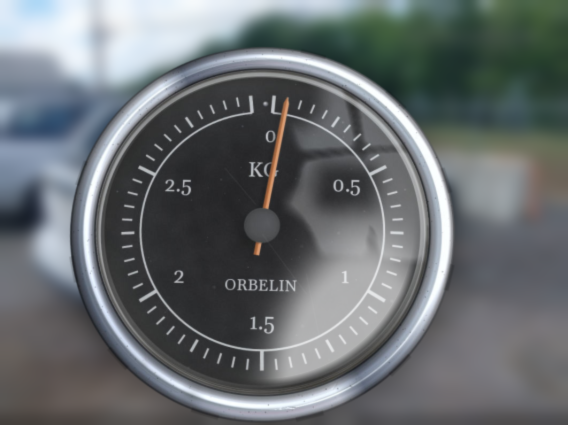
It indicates 0.05 kg
